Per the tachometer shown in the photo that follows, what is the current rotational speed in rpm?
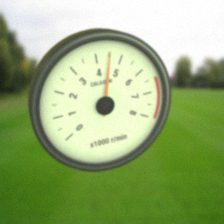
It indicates 4500 rpm
